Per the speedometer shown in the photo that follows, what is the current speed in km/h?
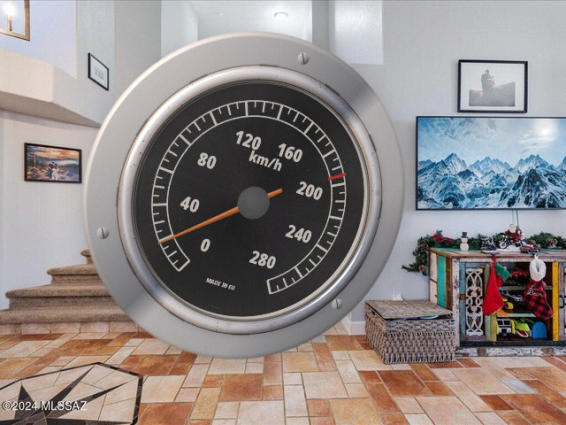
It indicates 20 km/h
